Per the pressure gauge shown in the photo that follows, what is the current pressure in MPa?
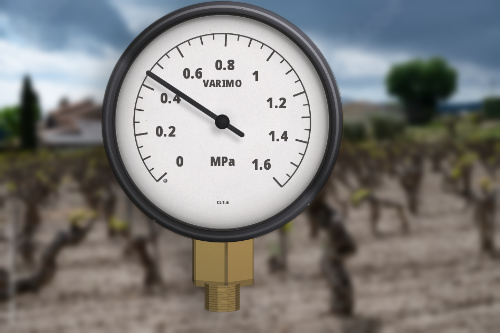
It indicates 0.45 MPa
